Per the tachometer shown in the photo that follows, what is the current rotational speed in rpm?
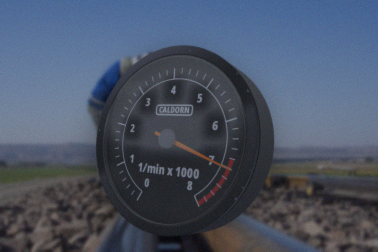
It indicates 7000 rpm
